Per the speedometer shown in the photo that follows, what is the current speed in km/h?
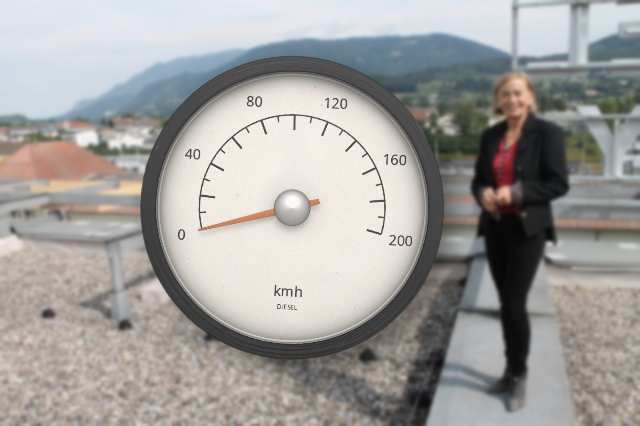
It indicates 0 km/h
